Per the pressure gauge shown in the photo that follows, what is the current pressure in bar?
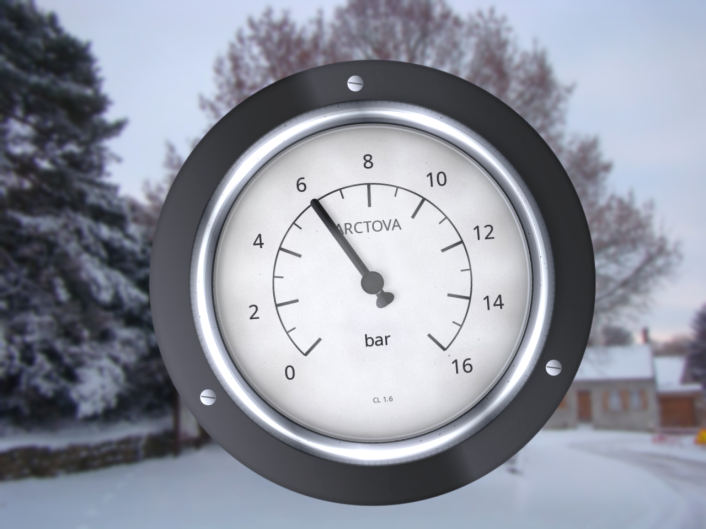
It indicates 6 bar
